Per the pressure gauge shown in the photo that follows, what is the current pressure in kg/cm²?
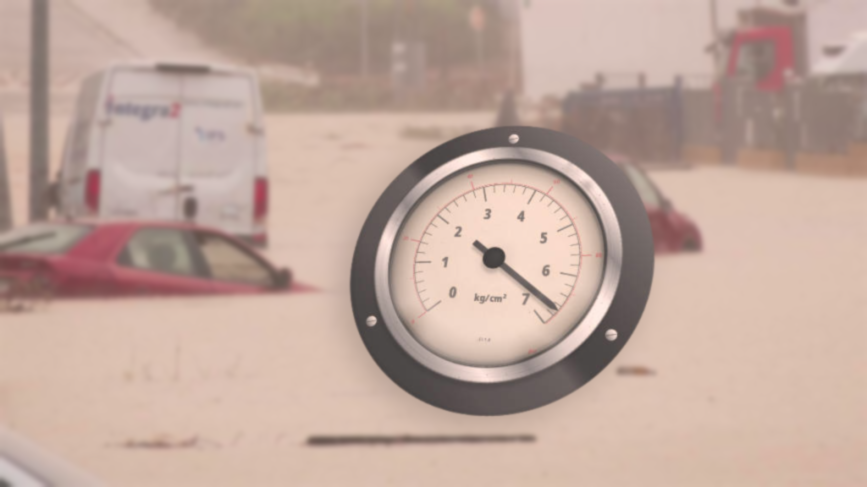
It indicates 6.7 kg/cm²
